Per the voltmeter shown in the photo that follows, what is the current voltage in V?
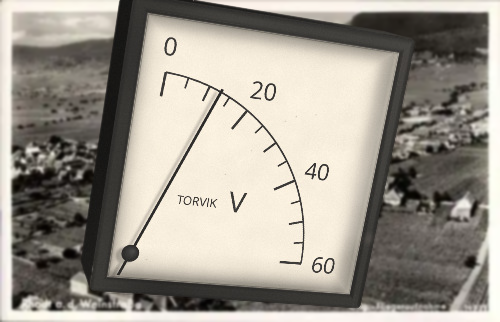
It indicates 12.5 V
